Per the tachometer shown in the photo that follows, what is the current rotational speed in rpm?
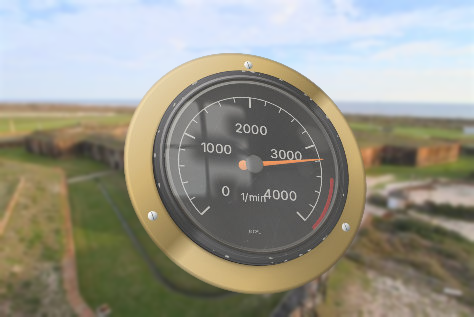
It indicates 3200 rpm
